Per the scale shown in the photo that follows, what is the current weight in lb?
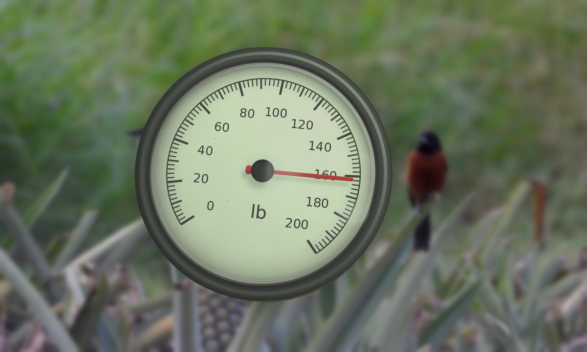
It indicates 162 lb
